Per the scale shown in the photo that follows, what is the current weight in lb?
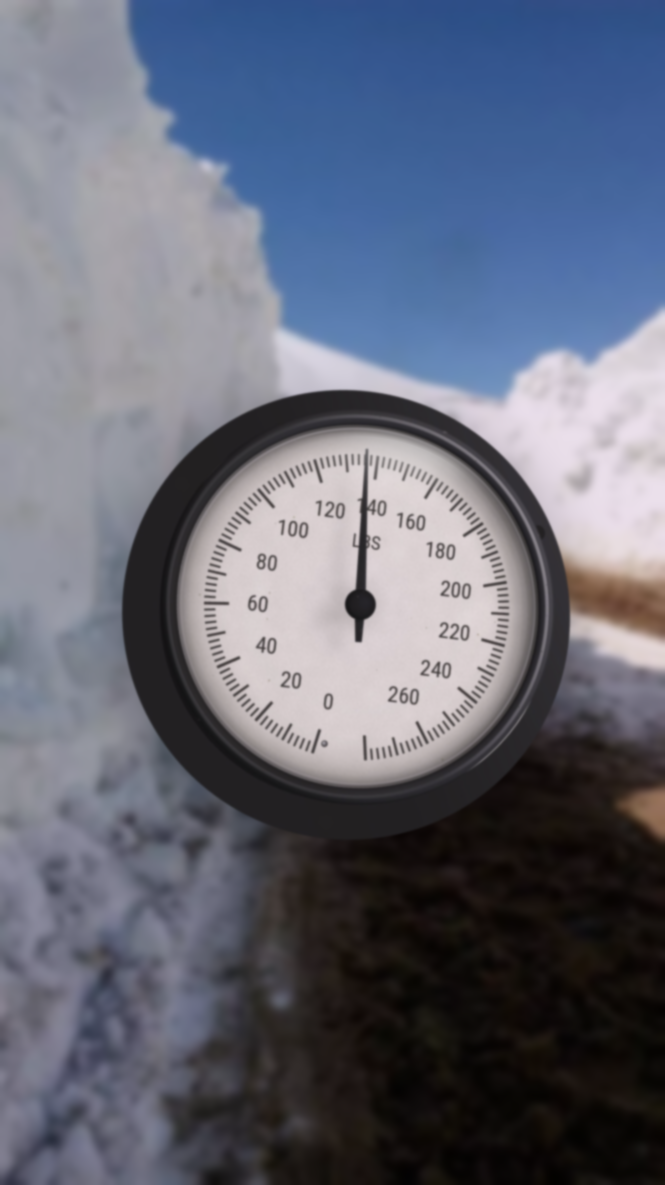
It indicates 136 lb
